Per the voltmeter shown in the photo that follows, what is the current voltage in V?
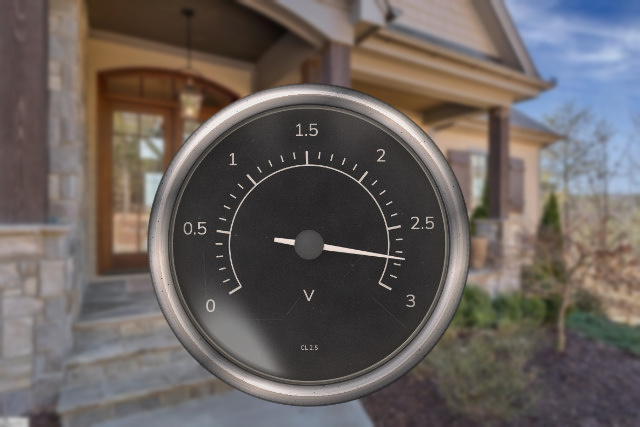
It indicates 2.75 V
